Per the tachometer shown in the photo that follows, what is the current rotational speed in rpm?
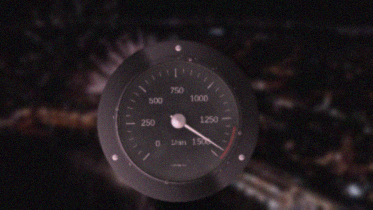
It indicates 1450 rpm
